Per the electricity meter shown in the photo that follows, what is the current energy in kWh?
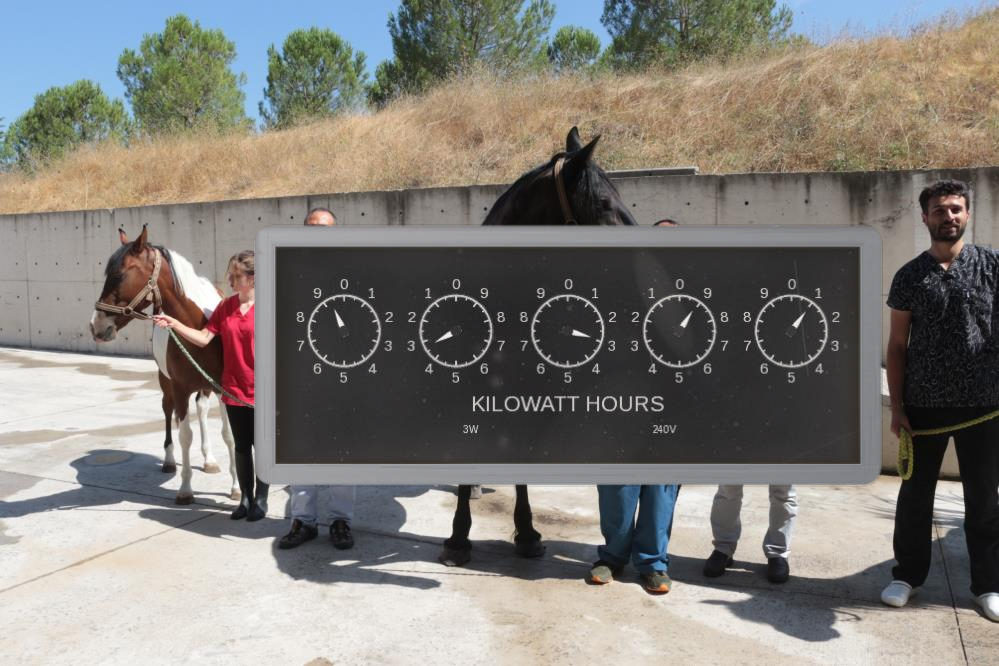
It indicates 93291 kWh
